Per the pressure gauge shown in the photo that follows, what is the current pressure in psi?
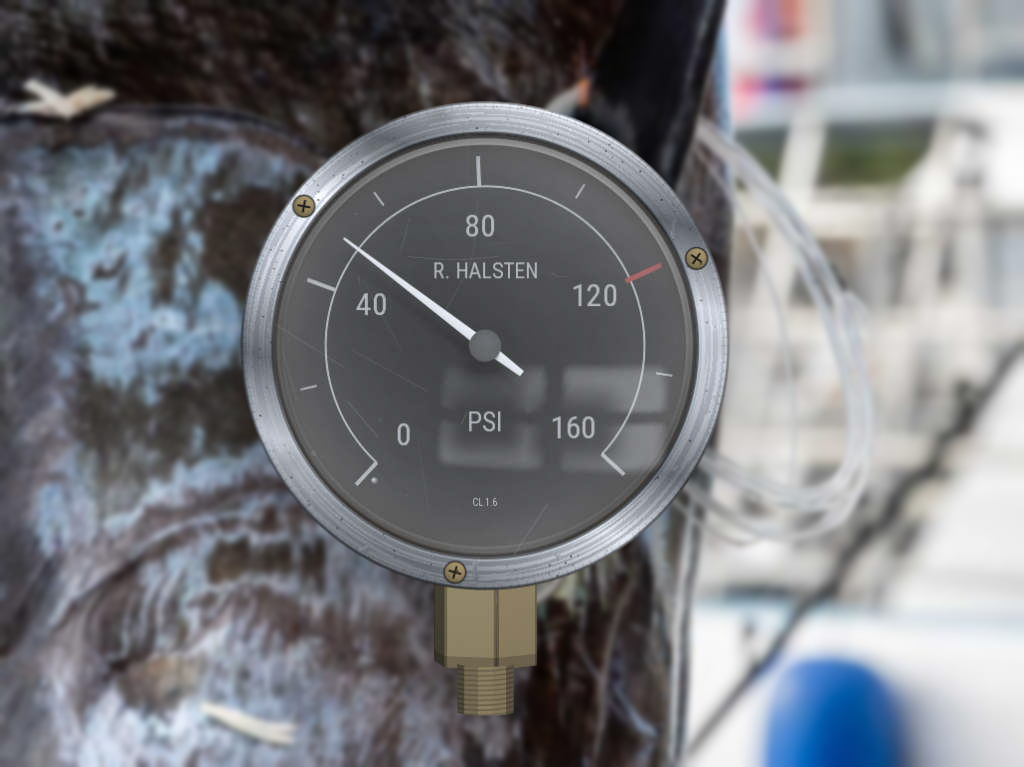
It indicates 50 psi
